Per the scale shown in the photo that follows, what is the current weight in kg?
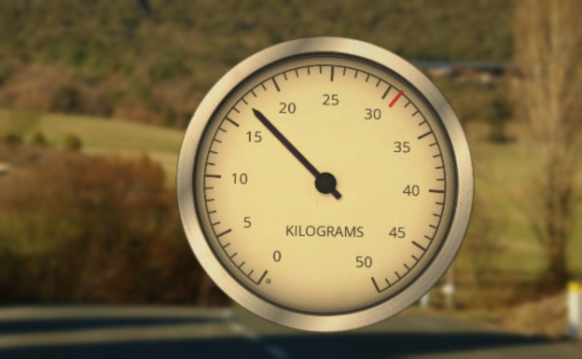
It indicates 17 kg
